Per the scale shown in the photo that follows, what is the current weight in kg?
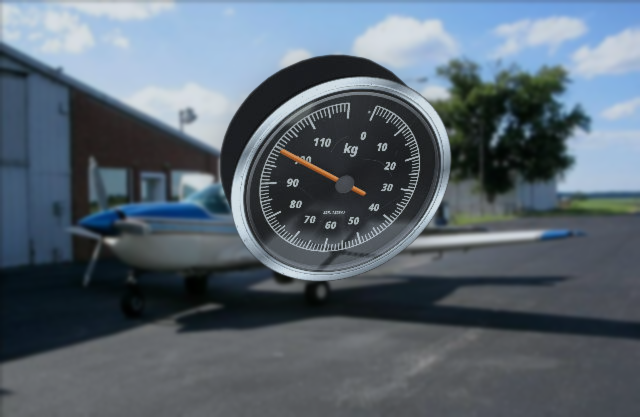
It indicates 100 kg
